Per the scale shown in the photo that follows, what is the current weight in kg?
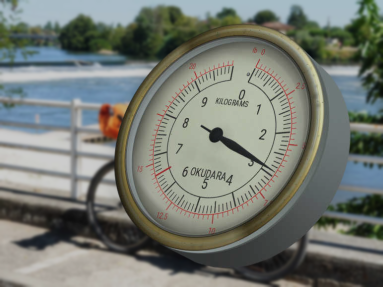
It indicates 2.9 kg
